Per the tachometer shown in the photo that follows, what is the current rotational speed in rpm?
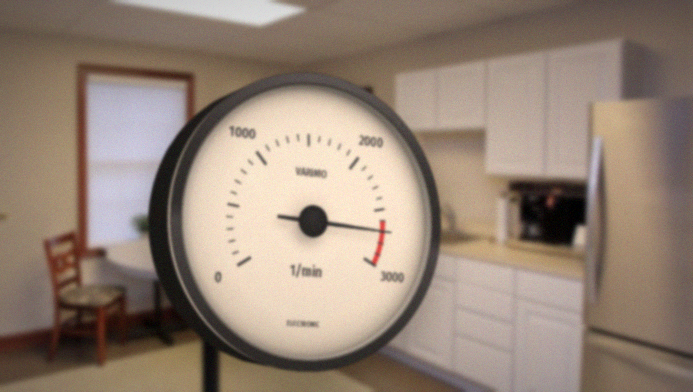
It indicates 2700 rpm
